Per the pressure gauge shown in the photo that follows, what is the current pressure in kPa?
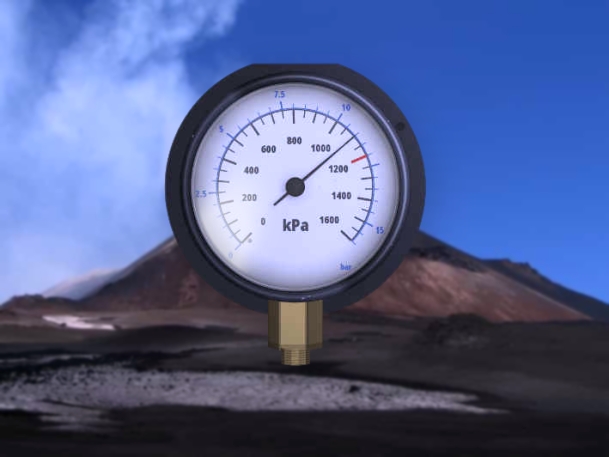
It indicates 1100 kPa
